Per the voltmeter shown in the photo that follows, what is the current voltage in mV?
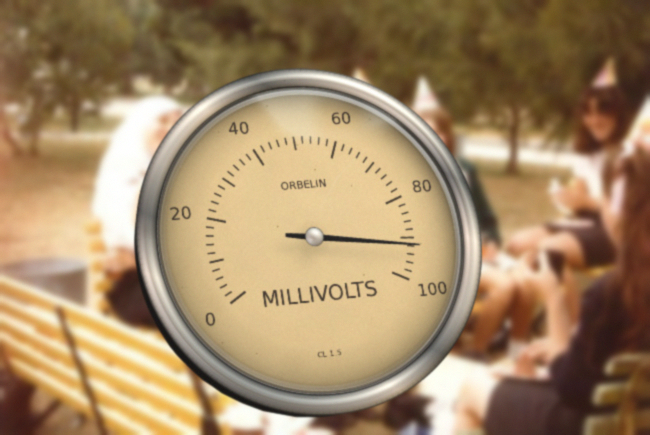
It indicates 92 mV
